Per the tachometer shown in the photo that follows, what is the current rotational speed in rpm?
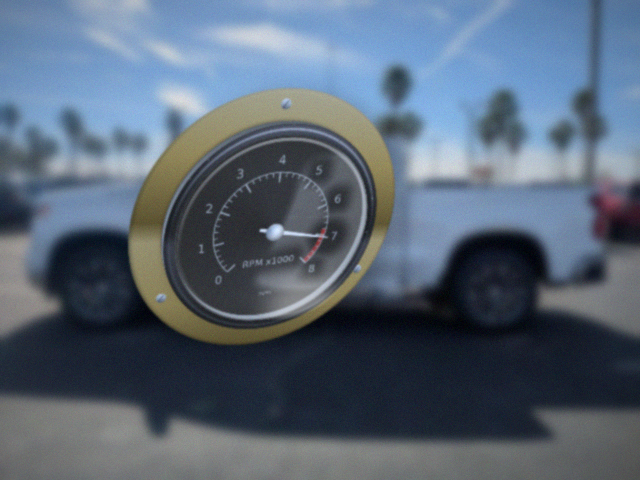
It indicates 7000 rpm
